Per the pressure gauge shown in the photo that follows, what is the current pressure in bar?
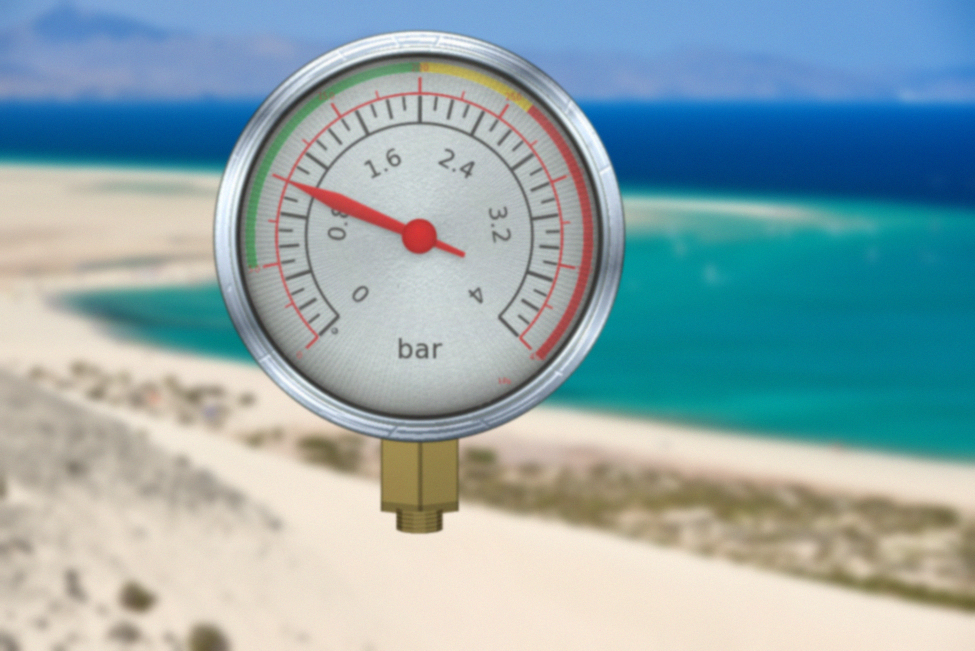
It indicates 1 bar
